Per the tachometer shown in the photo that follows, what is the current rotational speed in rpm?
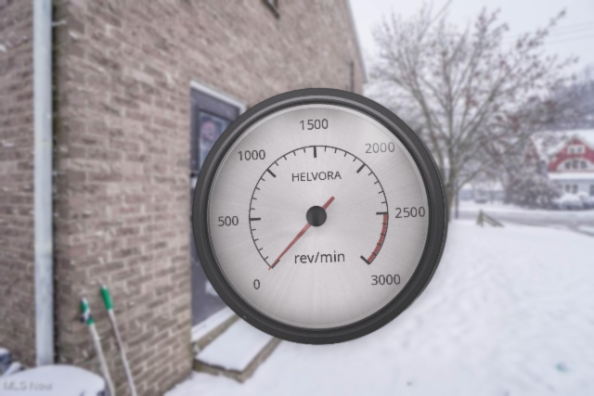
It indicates 0 rpm
